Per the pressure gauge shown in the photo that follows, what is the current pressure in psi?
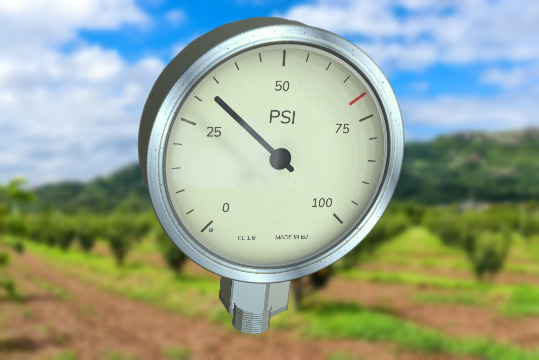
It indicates 32.5 psi
